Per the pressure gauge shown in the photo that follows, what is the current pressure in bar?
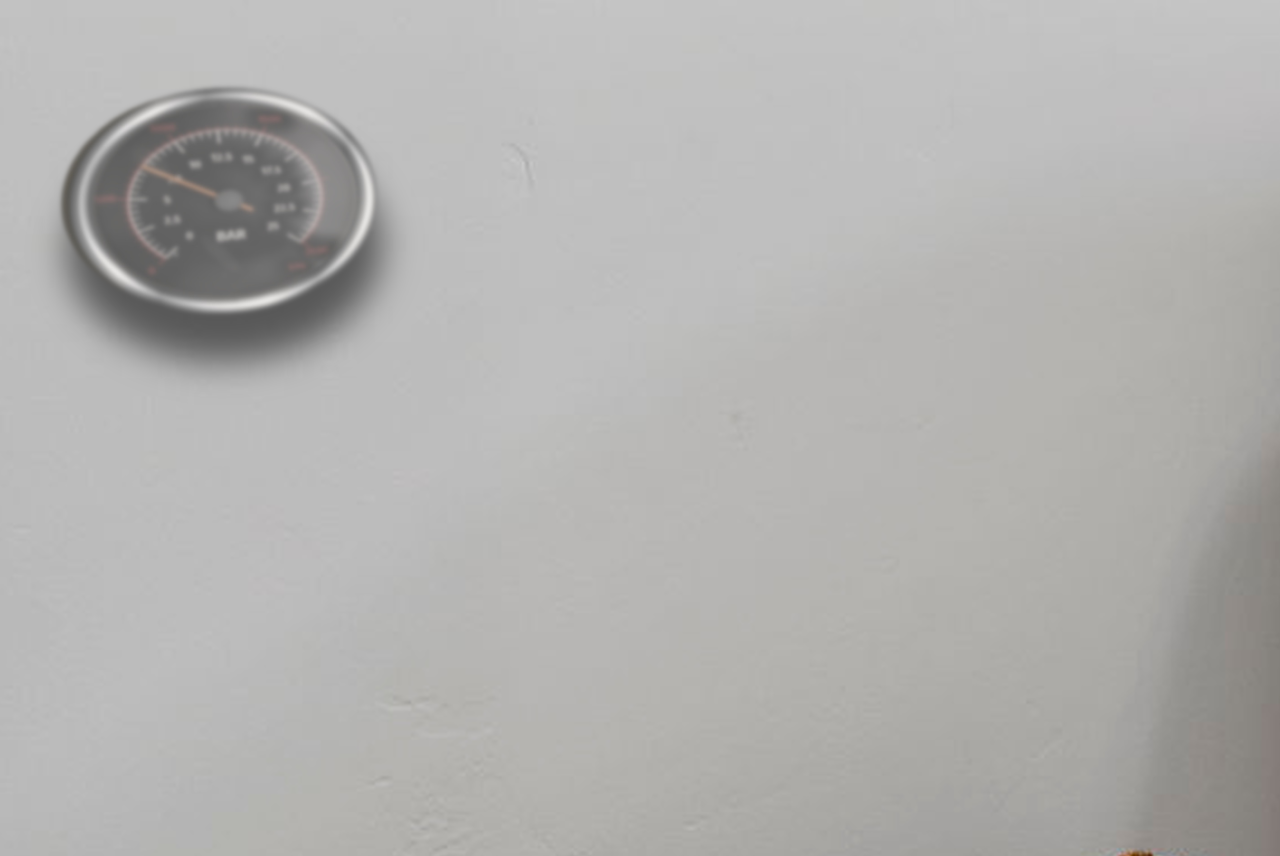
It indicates 7.5 bar
